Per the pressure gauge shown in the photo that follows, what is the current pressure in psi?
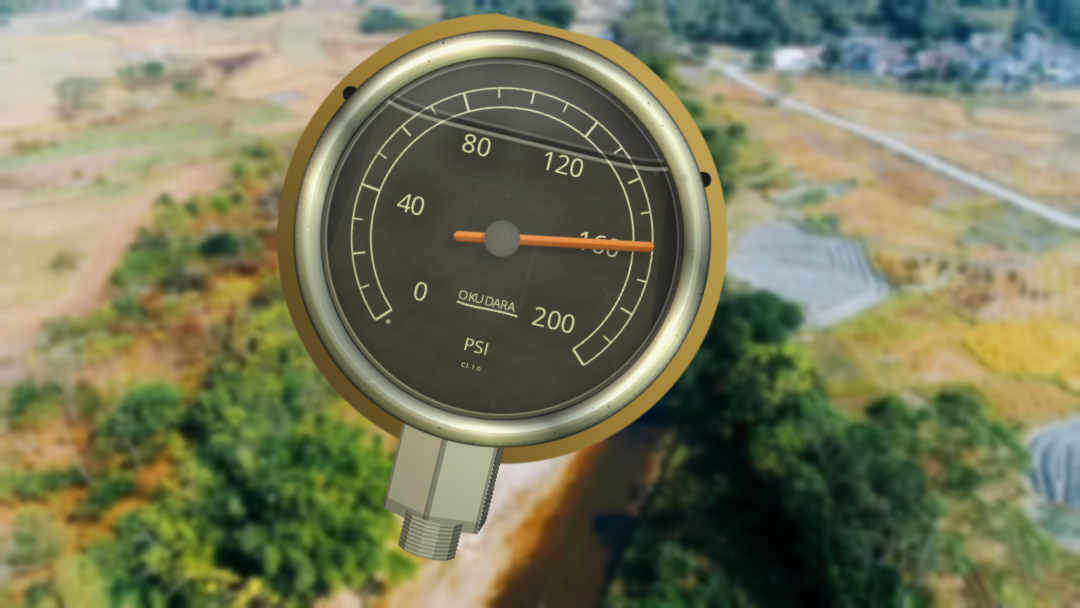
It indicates 160 psi
